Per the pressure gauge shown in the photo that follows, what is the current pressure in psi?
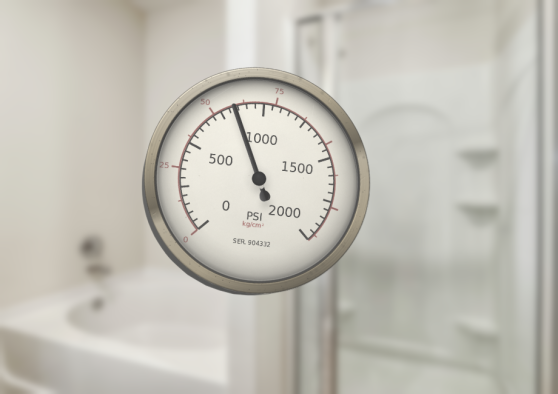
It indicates 825 psi
